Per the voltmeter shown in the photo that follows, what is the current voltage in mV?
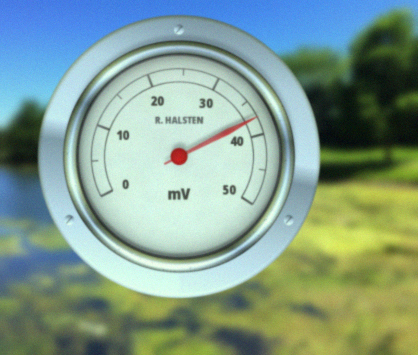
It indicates 37.5 mV
